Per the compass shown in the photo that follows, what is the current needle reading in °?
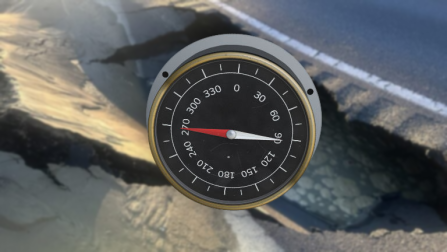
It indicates 270 °
